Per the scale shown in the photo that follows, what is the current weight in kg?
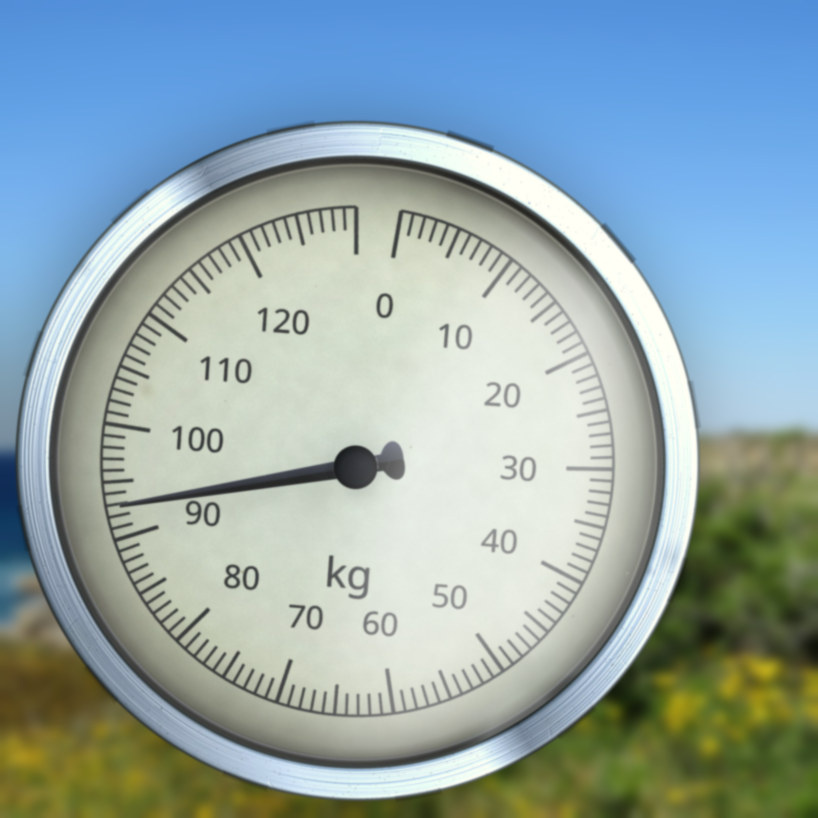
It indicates 93 kg
